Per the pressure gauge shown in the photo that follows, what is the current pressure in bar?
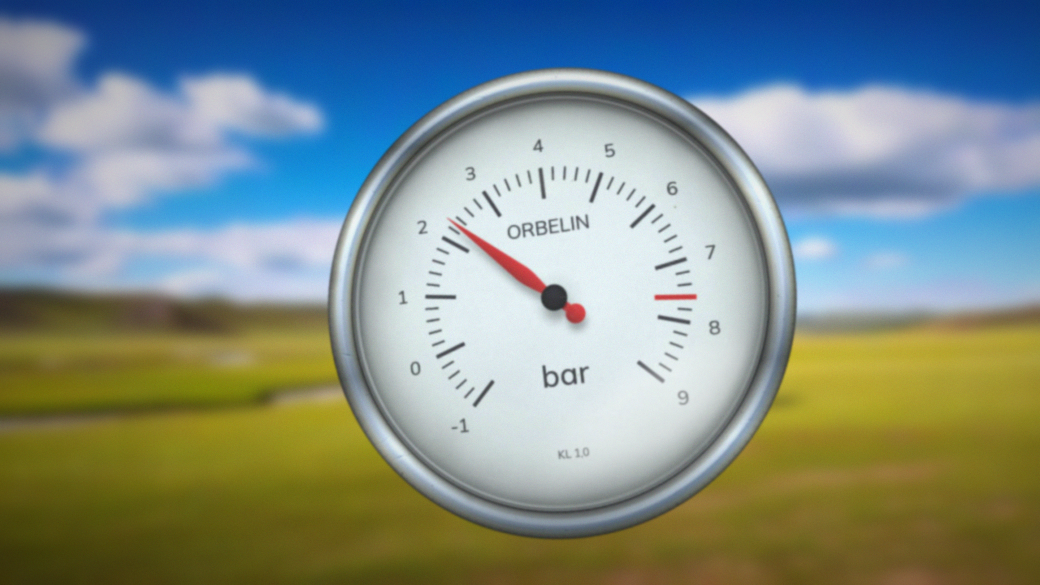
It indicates 2.3 bar
